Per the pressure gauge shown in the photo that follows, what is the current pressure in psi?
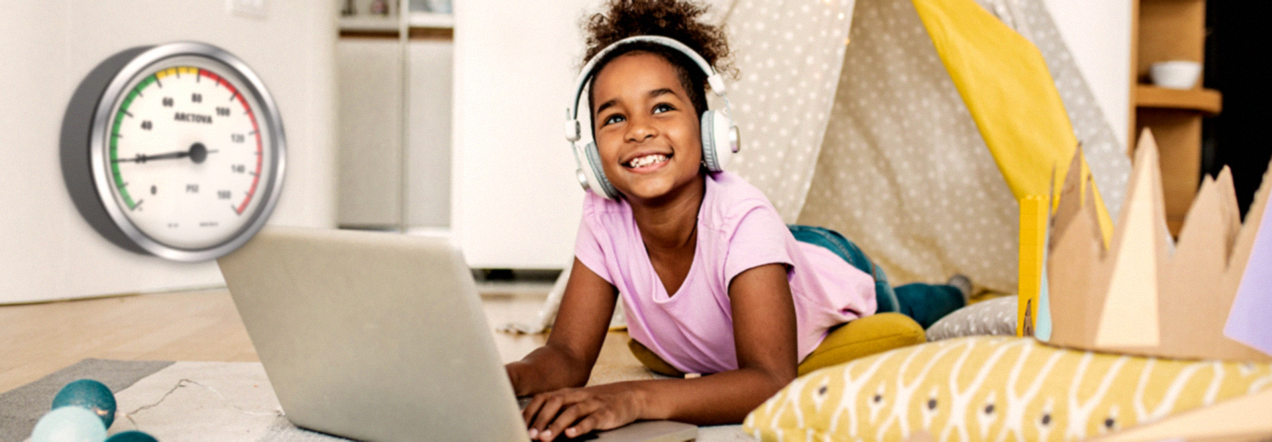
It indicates 20 psi
